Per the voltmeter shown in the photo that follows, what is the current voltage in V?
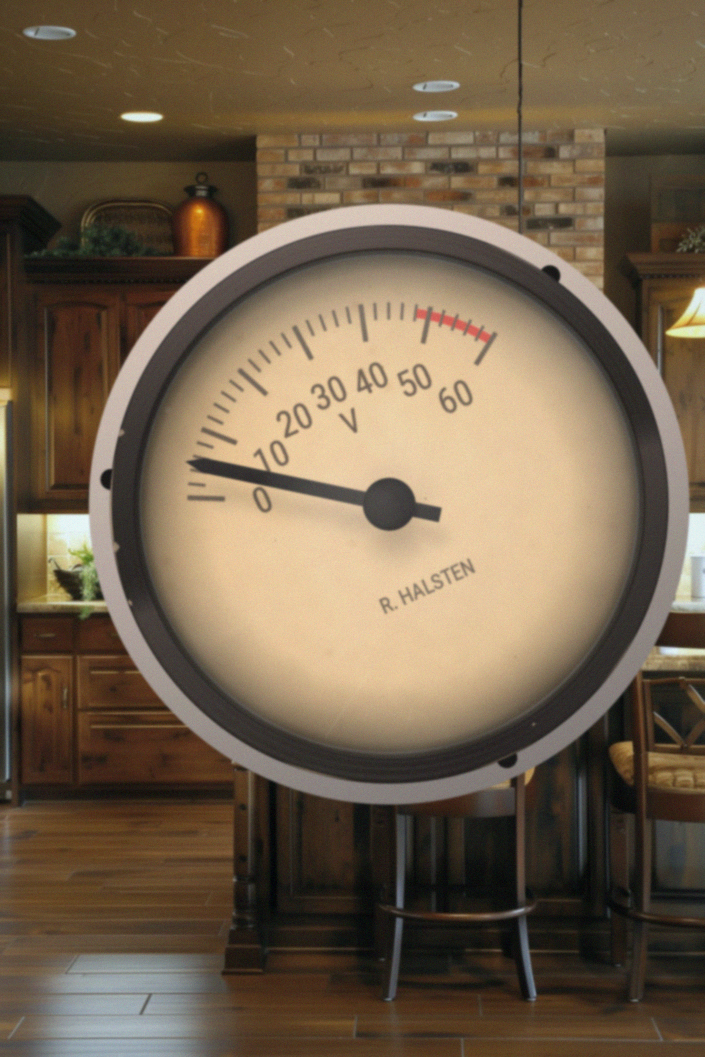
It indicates 5 V
